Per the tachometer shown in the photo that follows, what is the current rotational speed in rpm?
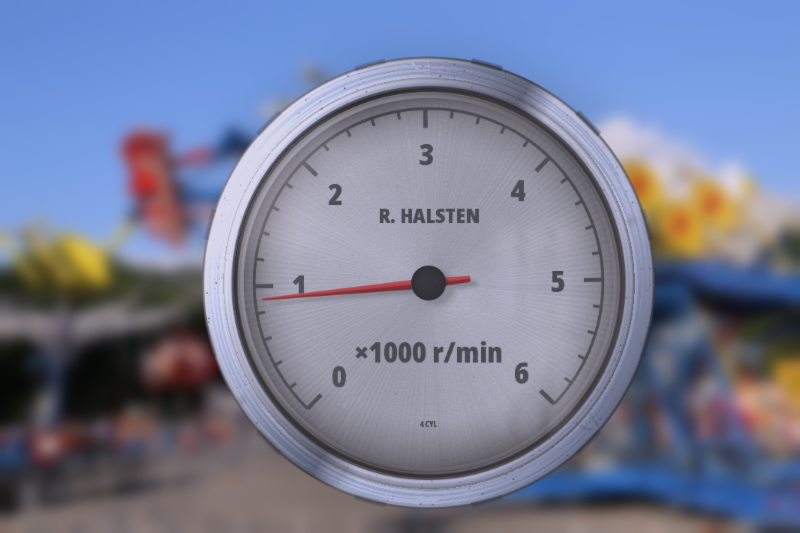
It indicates 900 rpm
